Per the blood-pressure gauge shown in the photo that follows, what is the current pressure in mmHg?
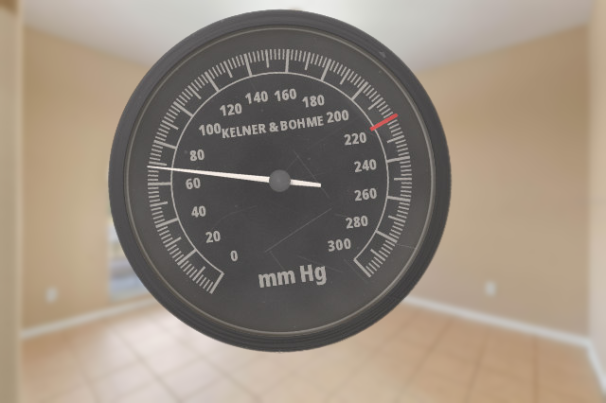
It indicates 68 mmHg
